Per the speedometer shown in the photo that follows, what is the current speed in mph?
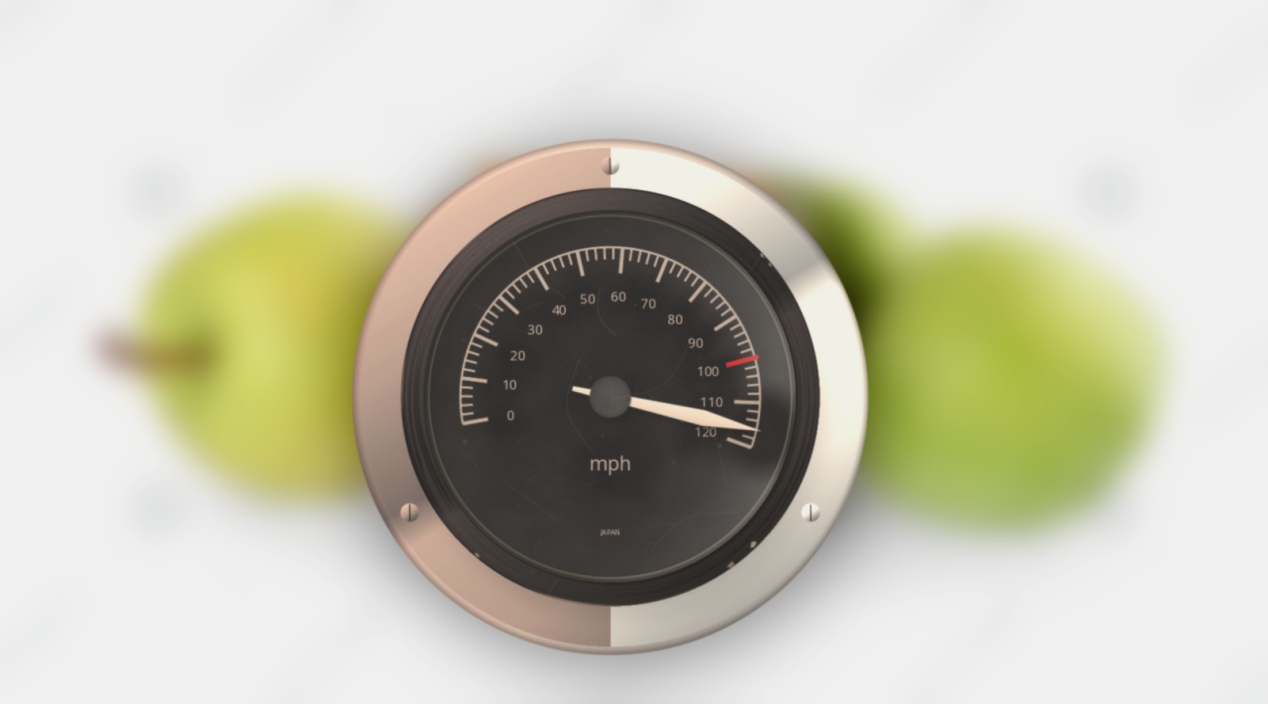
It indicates 116 mph
